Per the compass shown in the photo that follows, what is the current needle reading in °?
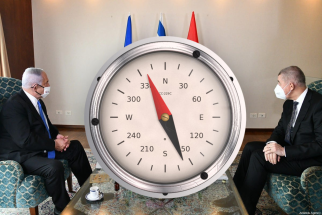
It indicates 337.5 °
